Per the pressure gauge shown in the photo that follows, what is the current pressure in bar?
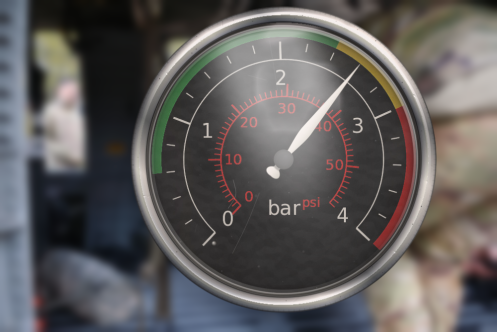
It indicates 2.6 bar
